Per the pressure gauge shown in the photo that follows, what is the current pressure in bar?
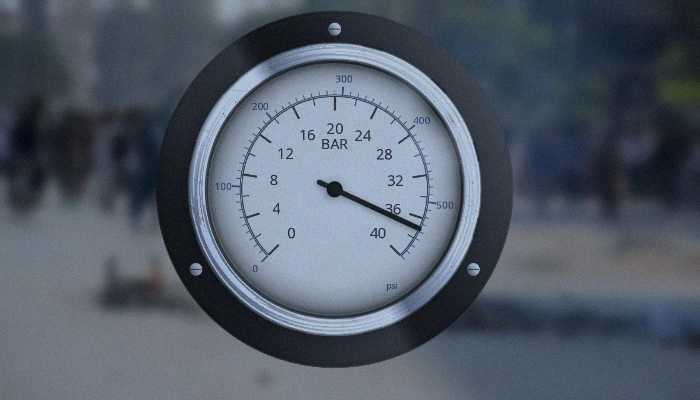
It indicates 37 bar
